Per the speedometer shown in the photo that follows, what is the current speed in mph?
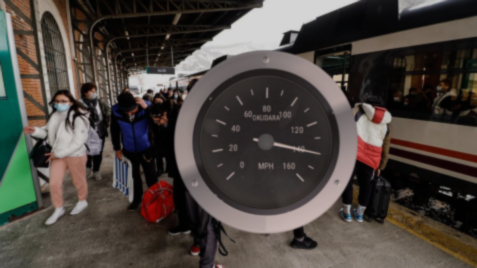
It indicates 140 mph
